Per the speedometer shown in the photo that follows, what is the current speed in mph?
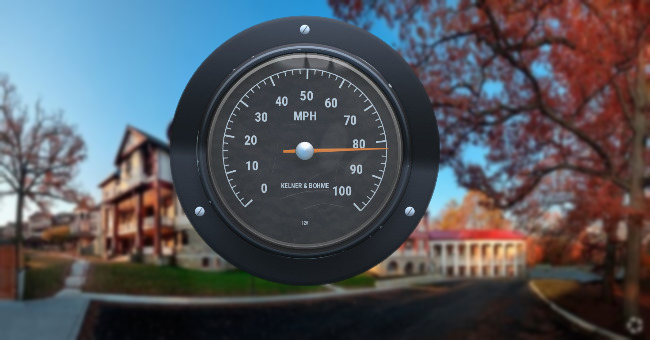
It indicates 82 mph
